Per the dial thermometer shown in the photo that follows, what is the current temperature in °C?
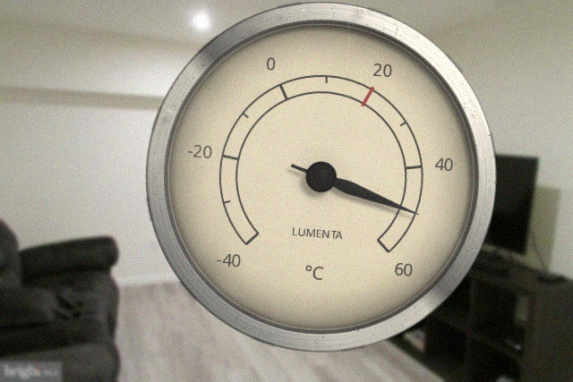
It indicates 50 °C
